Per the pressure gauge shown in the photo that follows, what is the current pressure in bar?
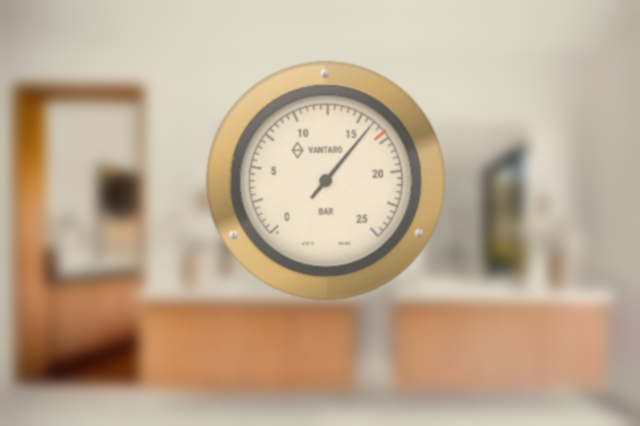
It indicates 16 bar
